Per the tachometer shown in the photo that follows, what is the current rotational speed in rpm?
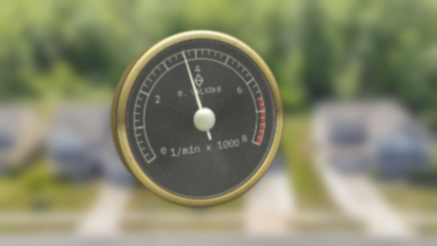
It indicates 3600 rpm
